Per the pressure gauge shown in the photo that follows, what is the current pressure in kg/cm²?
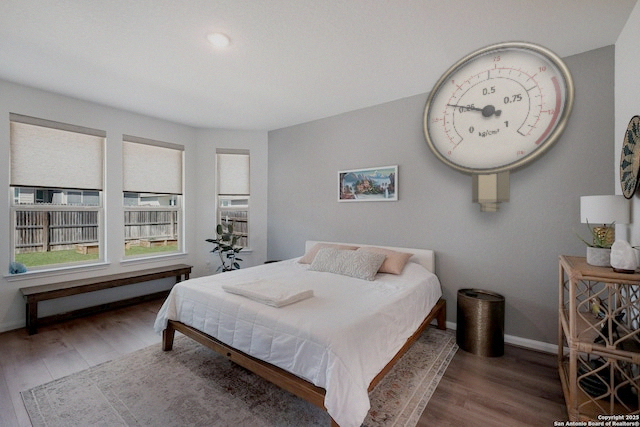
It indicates 0.25 kg/cm²
